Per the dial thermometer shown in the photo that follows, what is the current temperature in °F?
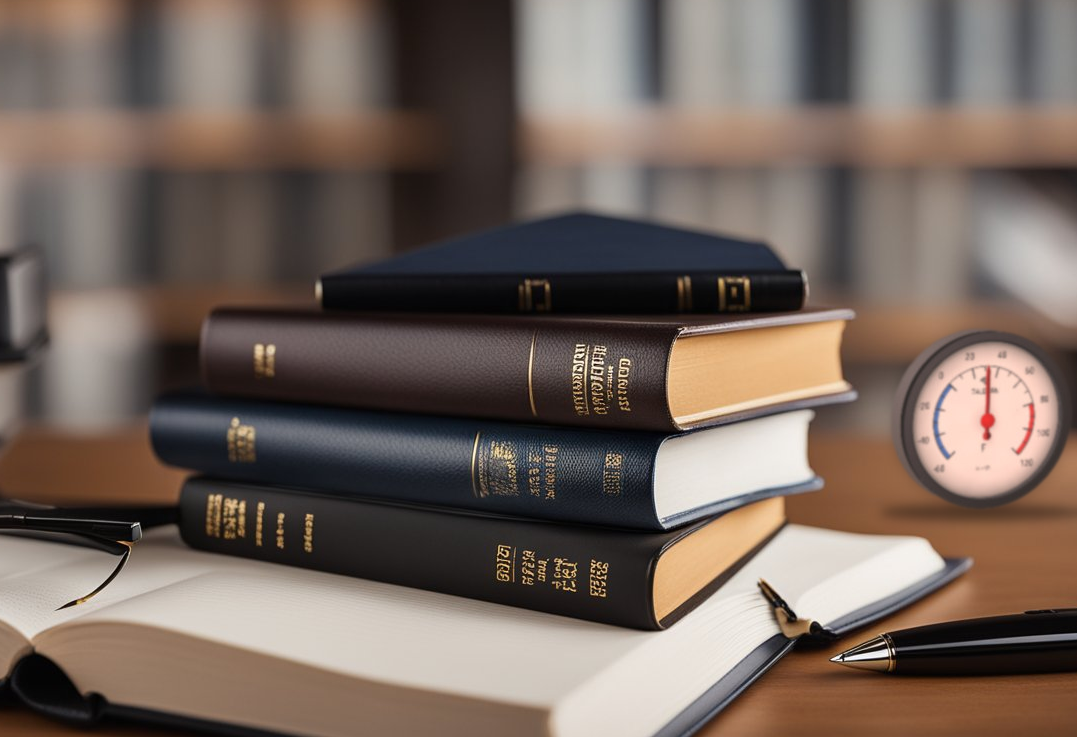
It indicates 30 °F
